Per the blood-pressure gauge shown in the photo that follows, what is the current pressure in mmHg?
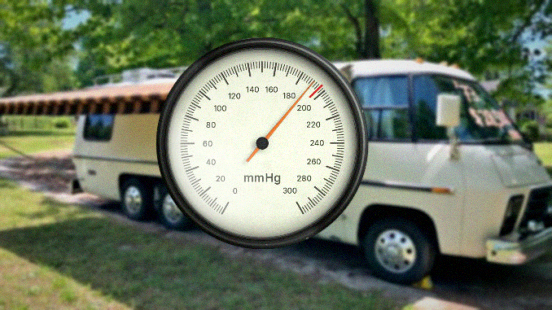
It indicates 190 mmHg
